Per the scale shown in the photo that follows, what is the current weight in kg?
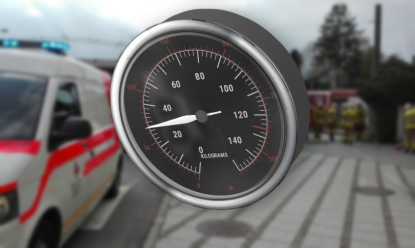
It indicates 30 kg
